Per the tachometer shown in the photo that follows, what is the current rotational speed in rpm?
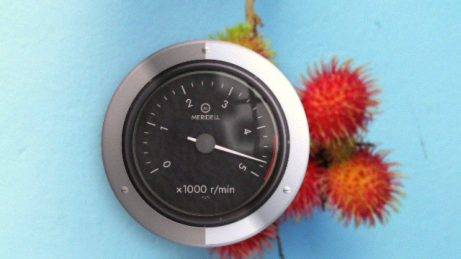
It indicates 4700 rpm
